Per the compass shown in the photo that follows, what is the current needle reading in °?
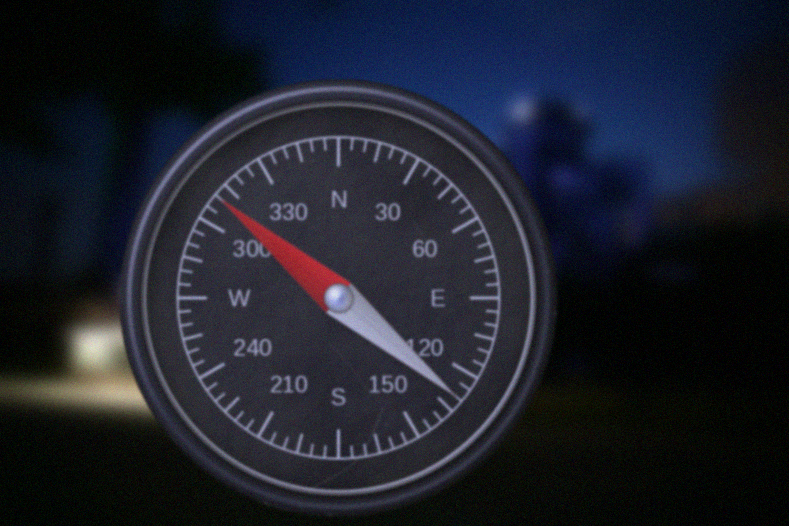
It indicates 310 °
